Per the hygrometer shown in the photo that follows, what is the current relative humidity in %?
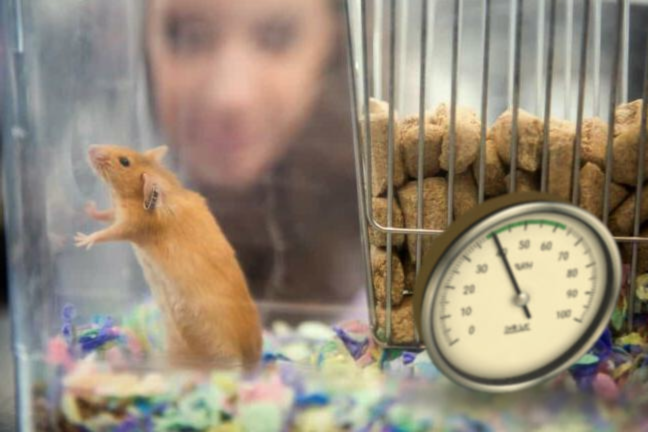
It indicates 40 %
